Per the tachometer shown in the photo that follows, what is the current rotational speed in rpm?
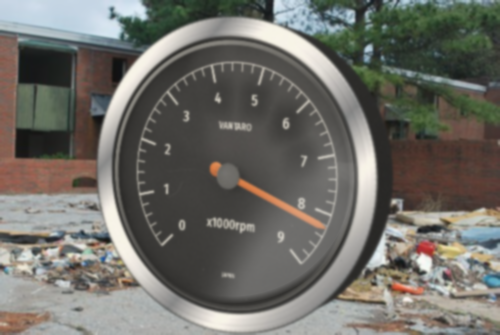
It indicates 8200 rpm
